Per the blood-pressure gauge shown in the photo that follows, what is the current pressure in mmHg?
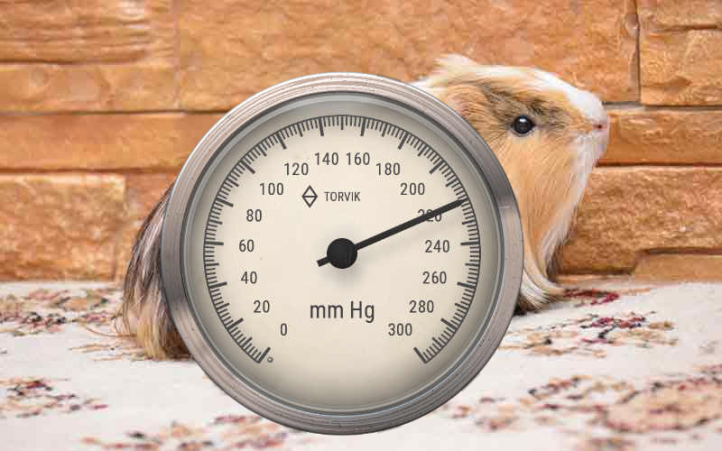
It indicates 220 mmHg
